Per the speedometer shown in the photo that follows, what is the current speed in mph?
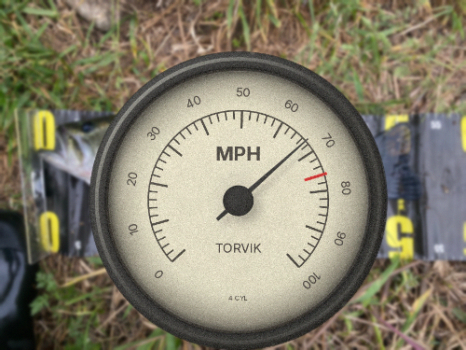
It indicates 67 mph
